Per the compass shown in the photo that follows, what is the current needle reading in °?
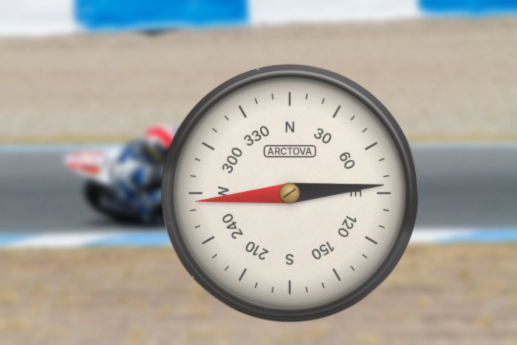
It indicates 265 °
